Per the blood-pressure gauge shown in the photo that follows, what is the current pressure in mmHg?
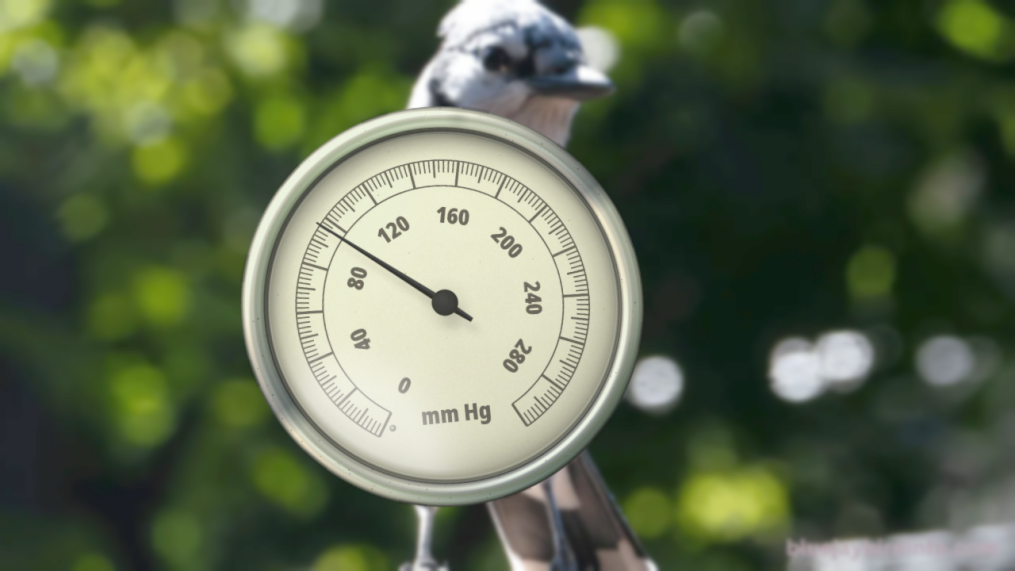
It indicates 96 mmHg
